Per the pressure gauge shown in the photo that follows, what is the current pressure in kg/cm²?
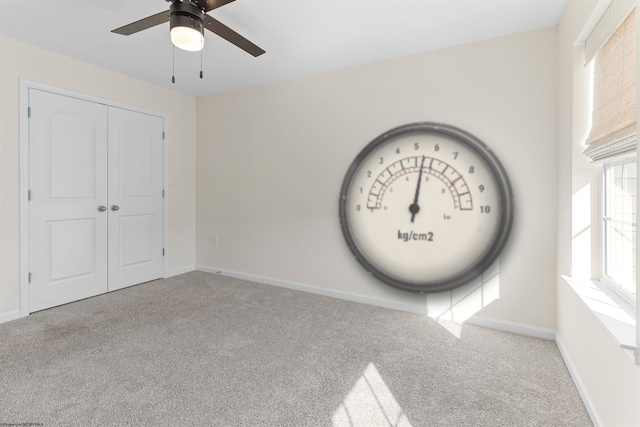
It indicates 5.5 kg/cm²
